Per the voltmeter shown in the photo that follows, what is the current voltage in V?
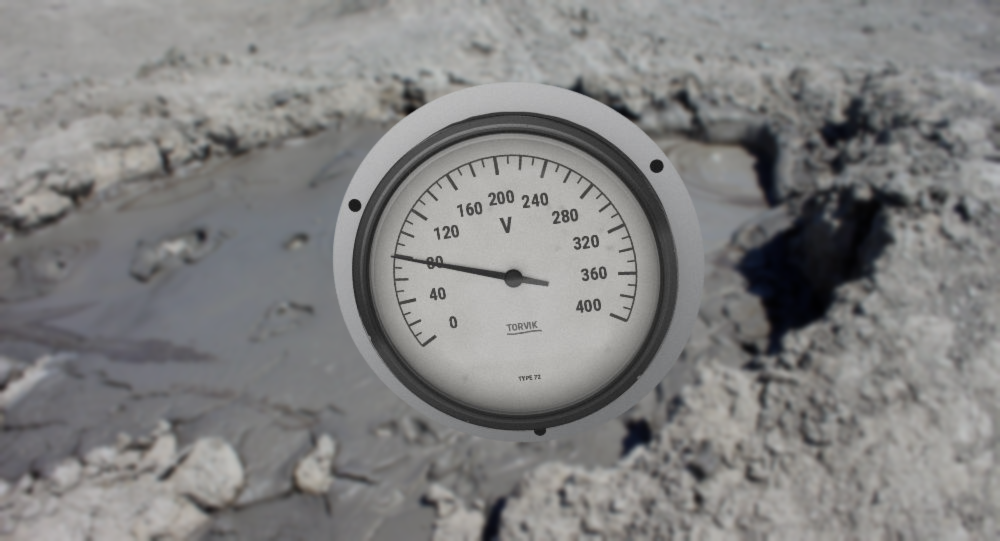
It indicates 80 V
